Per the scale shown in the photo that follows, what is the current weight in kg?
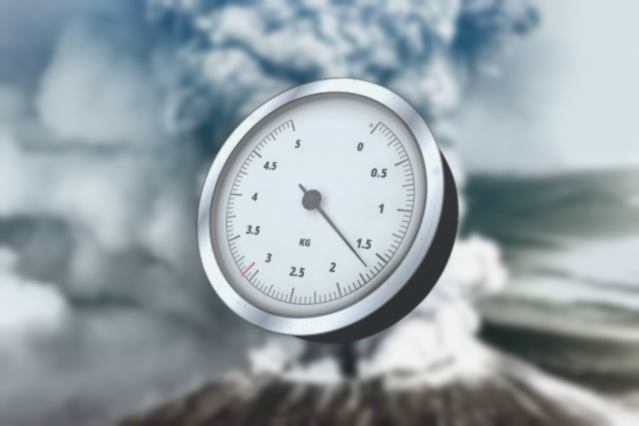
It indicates 1.65 kg
